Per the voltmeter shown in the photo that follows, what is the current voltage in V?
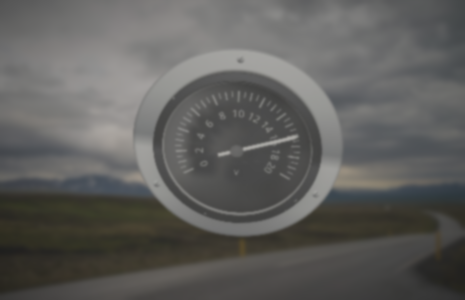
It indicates 16 V
